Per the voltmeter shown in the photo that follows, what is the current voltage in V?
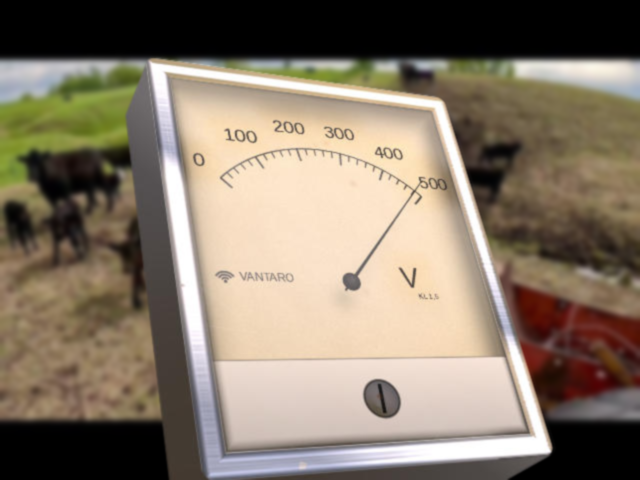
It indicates 480 V
